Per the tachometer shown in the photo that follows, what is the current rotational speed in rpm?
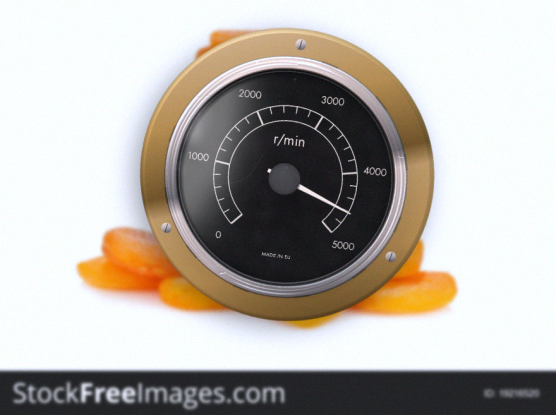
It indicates 4600 rpm
